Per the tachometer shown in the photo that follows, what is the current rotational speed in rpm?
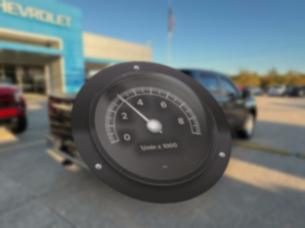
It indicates 3000 rpm
